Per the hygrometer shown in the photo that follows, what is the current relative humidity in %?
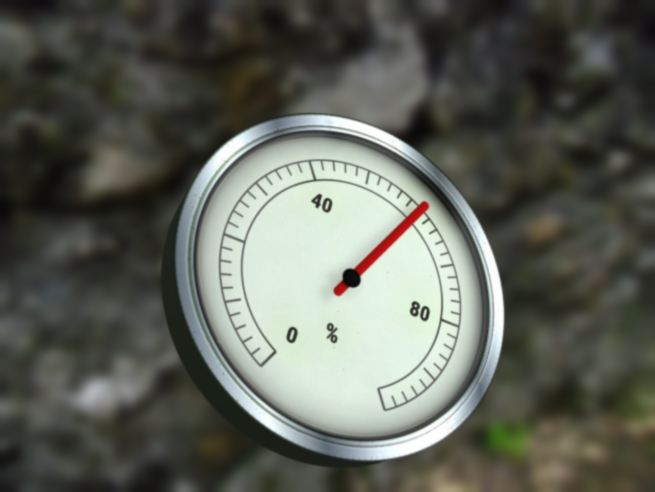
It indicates 60 %
